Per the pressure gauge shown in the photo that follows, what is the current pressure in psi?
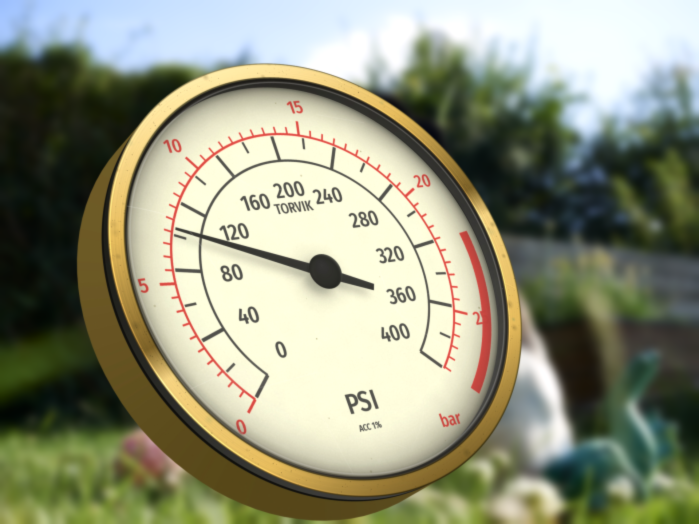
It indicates 100 psi
